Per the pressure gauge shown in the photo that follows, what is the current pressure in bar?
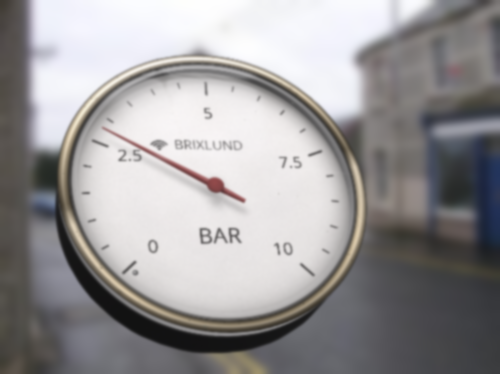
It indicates 2.75 bar
